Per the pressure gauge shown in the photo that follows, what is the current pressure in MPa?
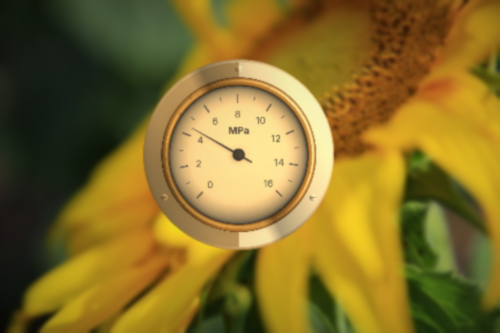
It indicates 4.5 MPa
